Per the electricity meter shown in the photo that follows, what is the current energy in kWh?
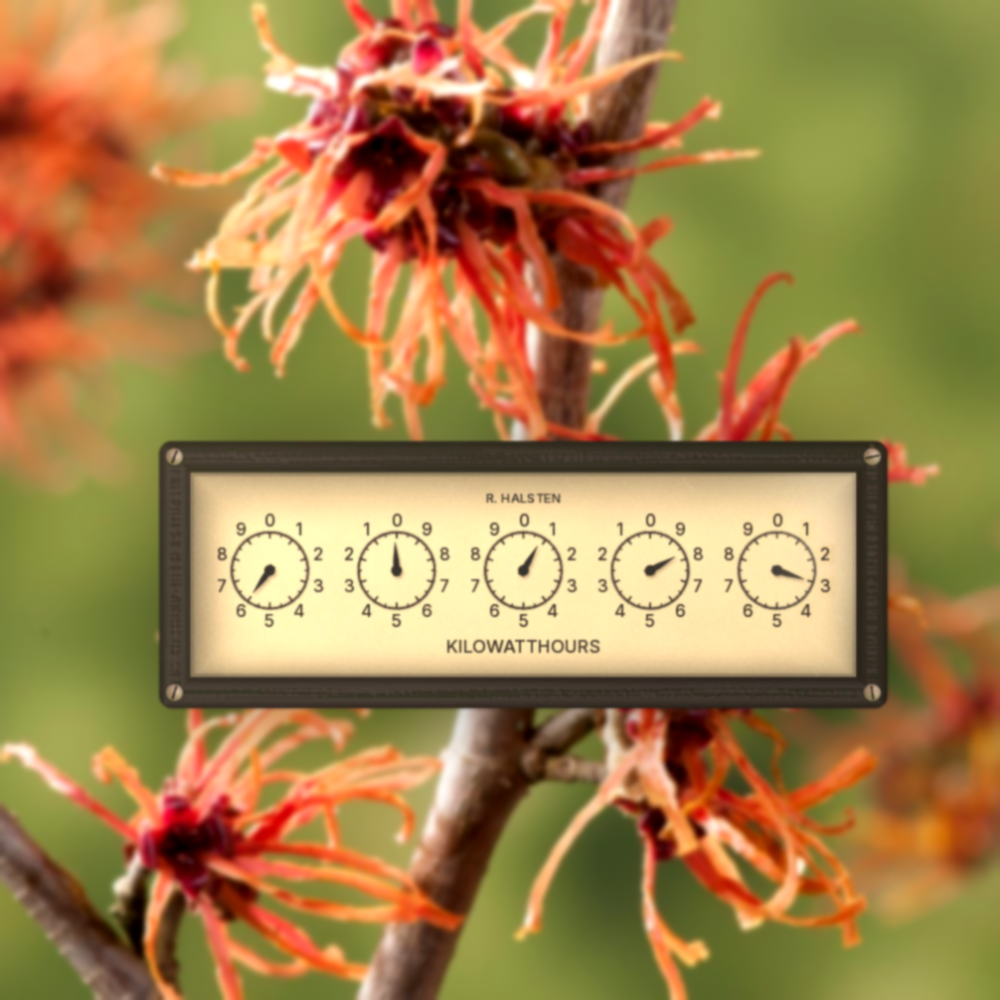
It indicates 60083 kWh
